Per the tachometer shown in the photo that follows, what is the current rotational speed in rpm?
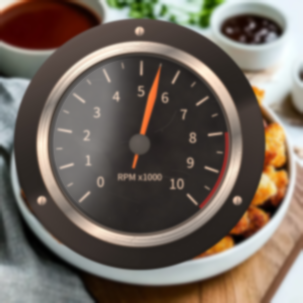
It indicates 5500 rpm
